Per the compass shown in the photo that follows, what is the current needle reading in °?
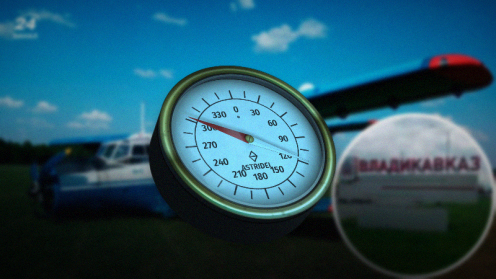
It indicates 300 °
